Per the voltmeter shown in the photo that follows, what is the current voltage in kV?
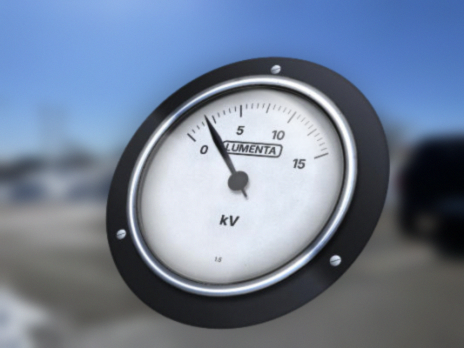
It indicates 2 kV
